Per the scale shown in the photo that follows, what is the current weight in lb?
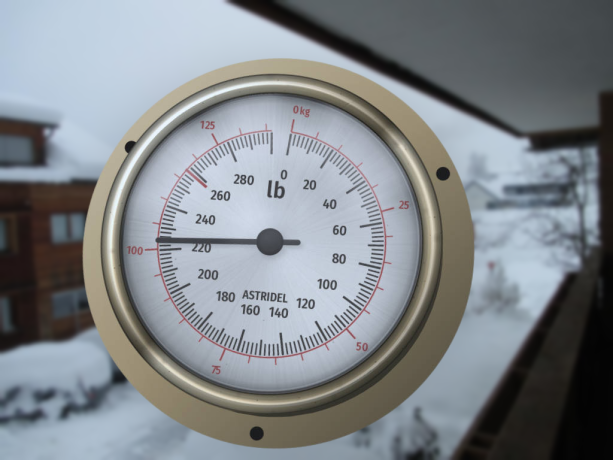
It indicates 224 lb
